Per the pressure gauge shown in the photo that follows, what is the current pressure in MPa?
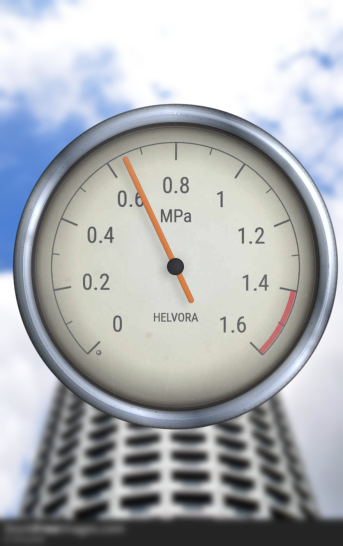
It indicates 0.65 MPa
